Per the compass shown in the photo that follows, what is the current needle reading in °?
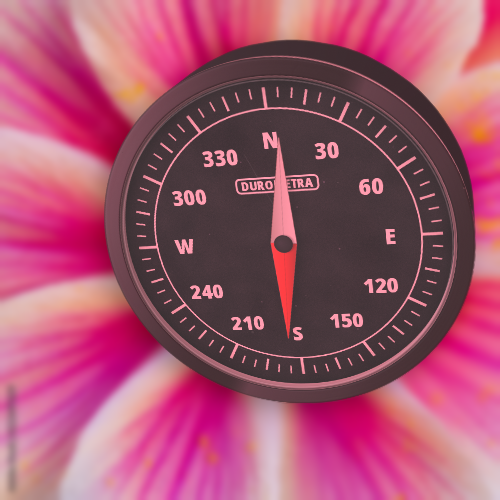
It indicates 185 °
